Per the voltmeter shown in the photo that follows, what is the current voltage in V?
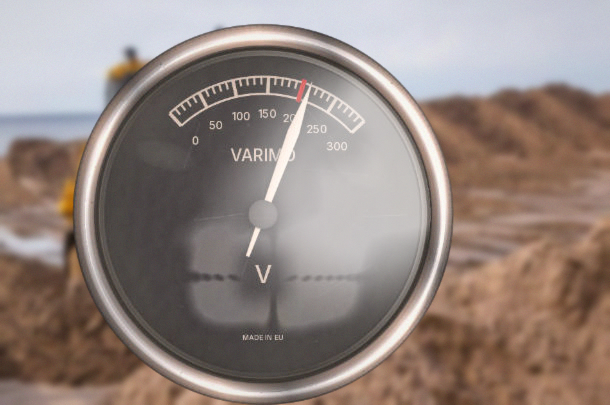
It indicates 210 V
